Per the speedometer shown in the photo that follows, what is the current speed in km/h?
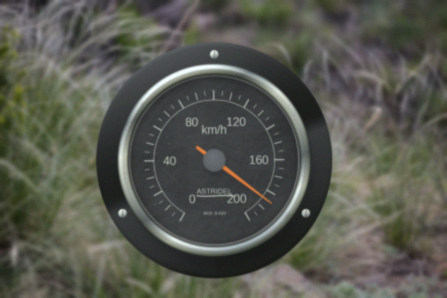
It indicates 185 km/h
